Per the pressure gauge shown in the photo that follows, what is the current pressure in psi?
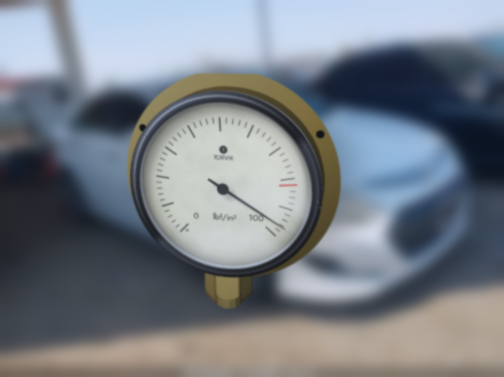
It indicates 96 psi
